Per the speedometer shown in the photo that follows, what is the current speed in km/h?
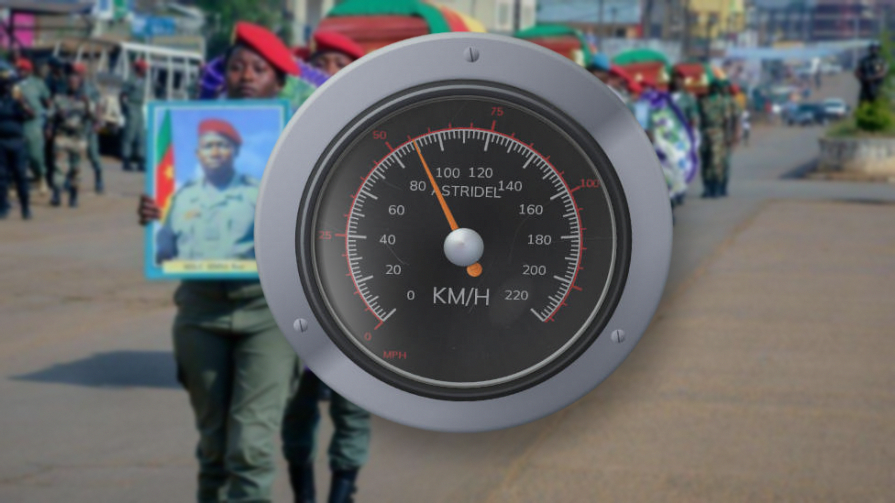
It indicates 90 km/h
